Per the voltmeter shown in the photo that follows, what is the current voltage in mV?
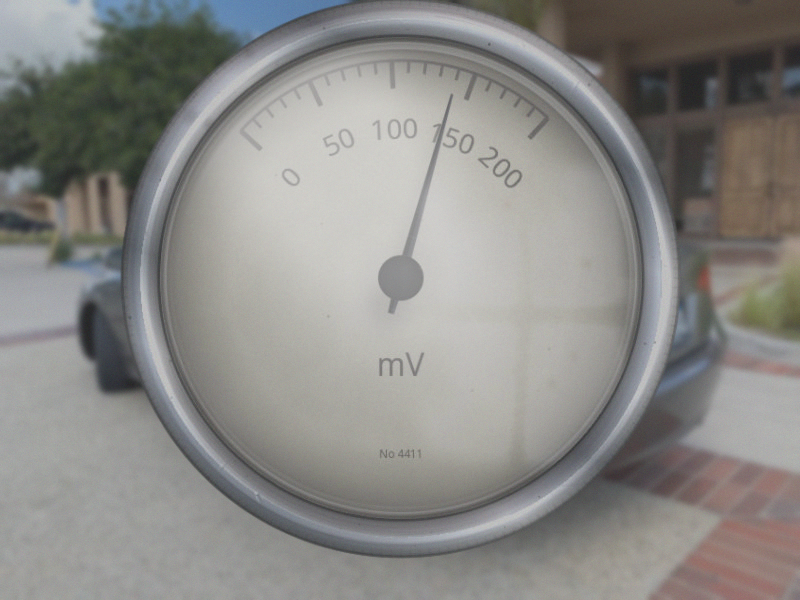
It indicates 140 mV
